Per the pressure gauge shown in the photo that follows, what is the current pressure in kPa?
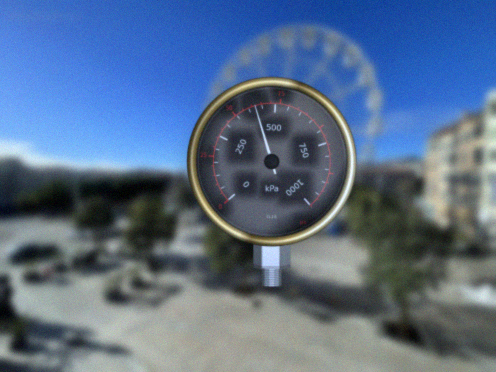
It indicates 425 kPa
